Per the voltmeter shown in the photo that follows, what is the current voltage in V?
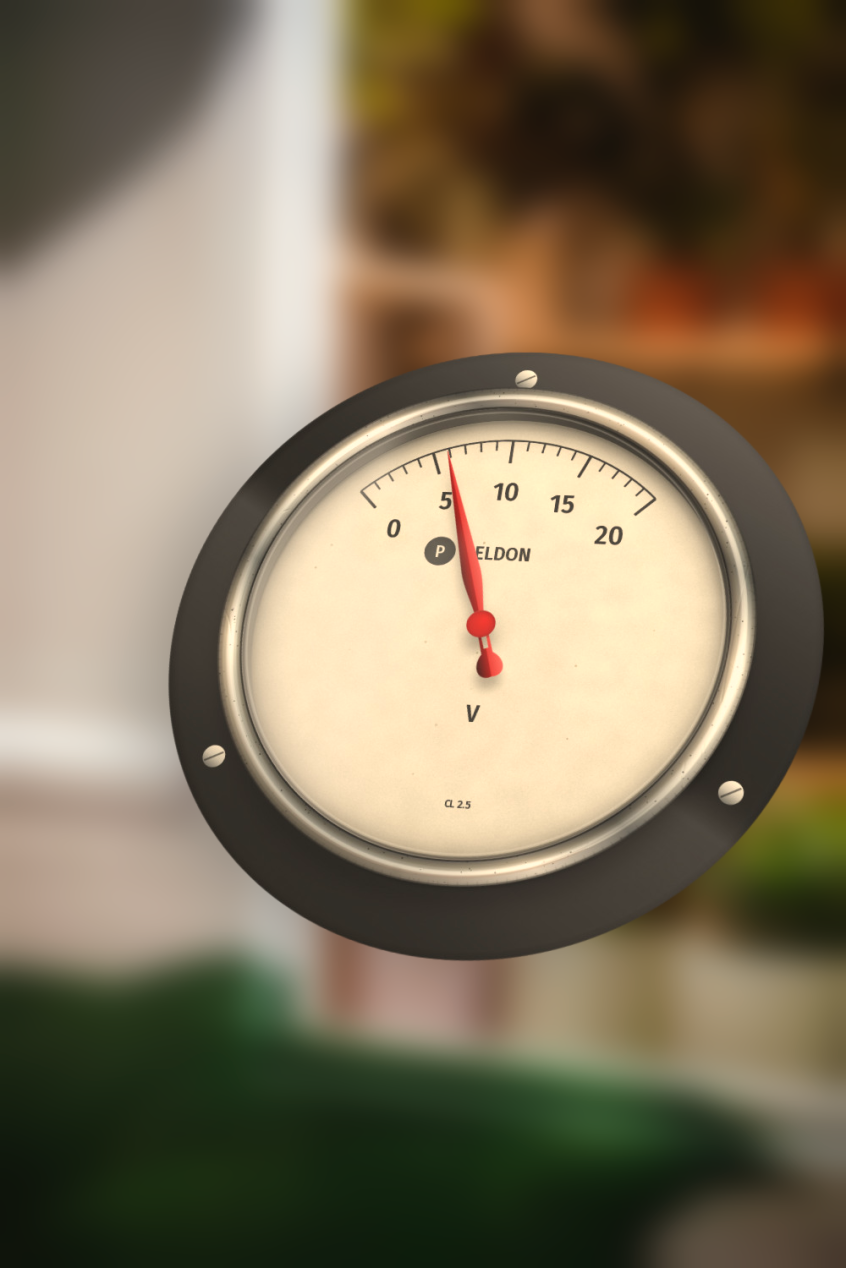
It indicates 6 V
